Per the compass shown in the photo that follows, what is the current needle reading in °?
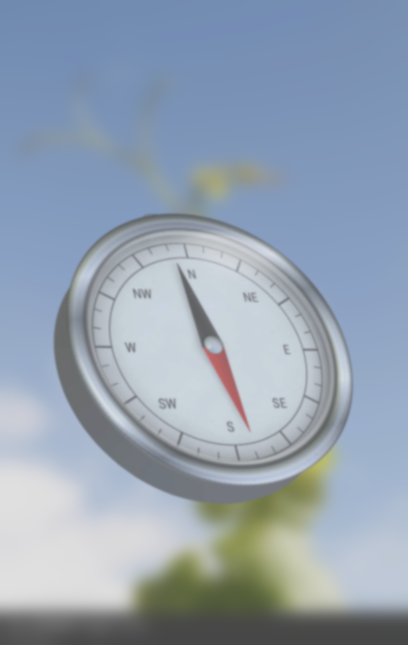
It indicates 170 °
